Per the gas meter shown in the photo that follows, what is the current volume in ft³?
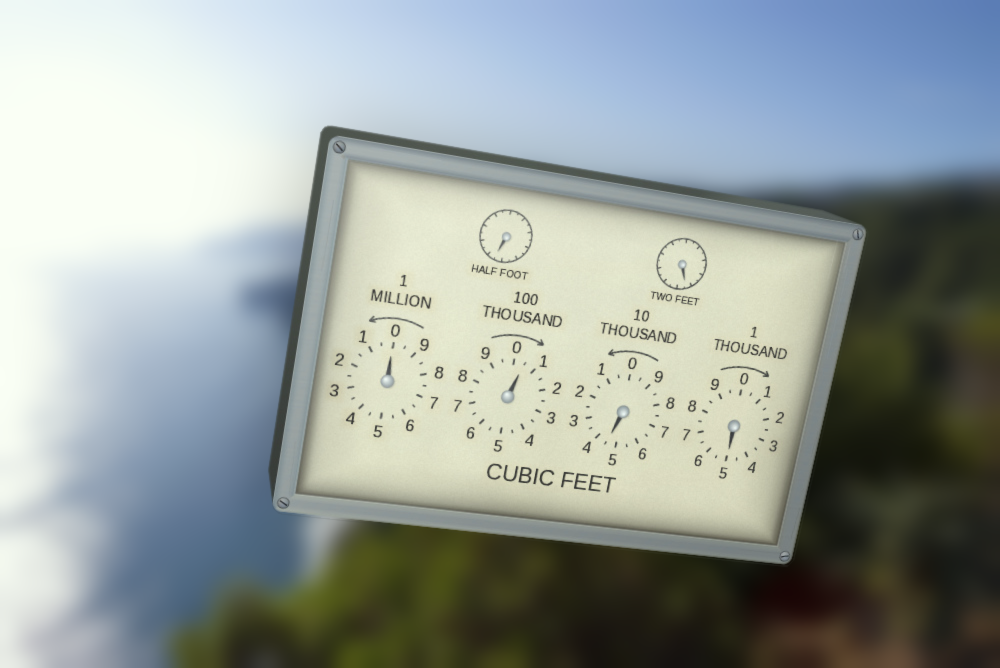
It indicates 4500 ft³
